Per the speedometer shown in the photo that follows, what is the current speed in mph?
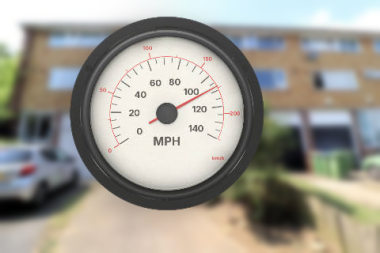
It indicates 107.5 mph
